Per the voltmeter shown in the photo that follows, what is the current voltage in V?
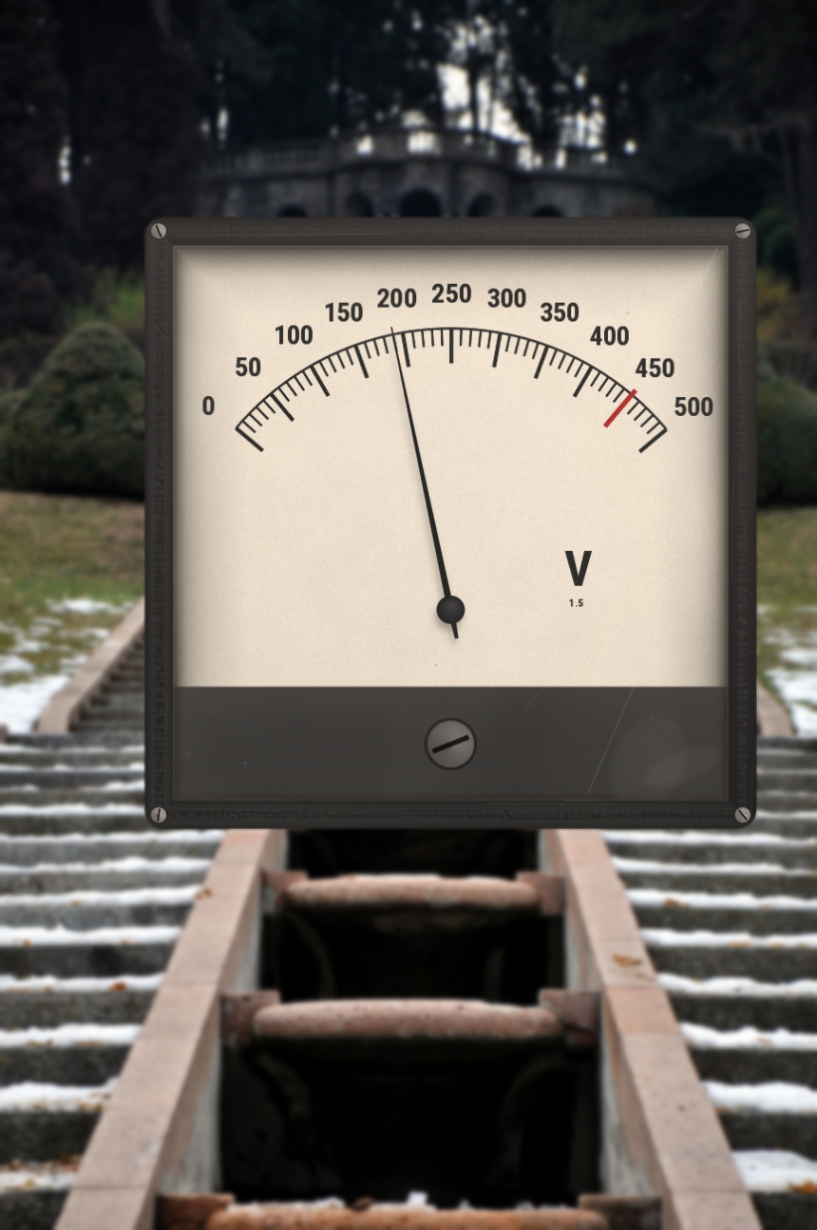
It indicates 190 V
